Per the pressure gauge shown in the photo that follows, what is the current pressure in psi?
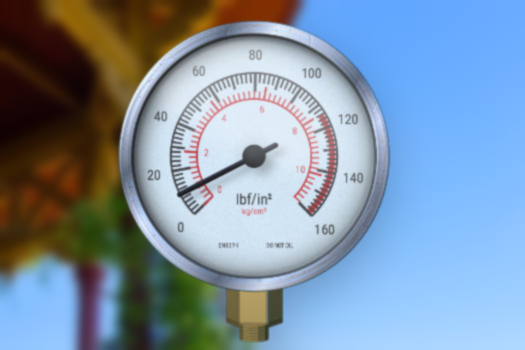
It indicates 10 psi
